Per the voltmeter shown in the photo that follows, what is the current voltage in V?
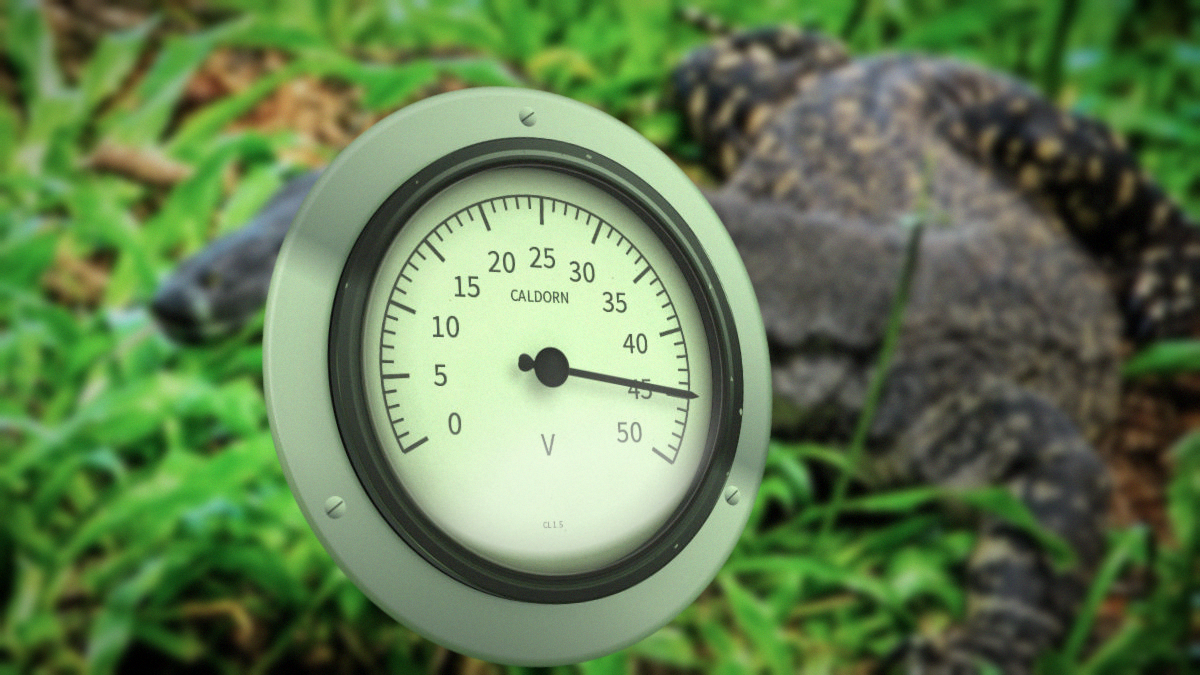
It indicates 45 V
